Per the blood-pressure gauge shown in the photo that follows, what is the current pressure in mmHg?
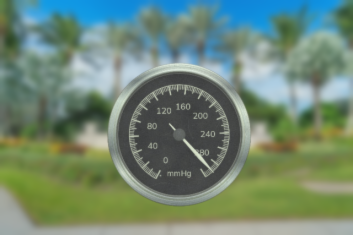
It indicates 290 mmHg
